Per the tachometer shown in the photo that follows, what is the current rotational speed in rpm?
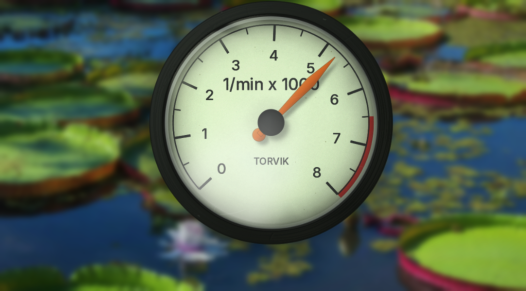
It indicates 5250 rpm
